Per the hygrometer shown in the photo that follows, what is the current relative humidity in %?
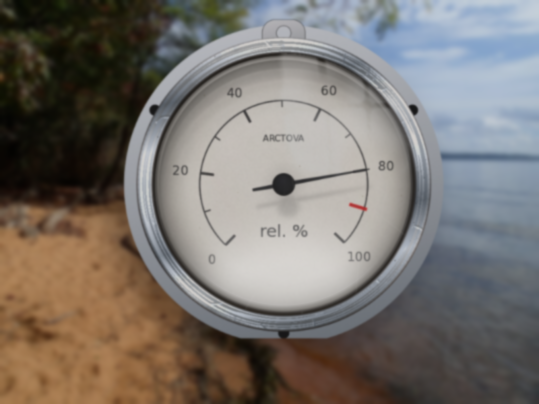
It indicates 80 %
